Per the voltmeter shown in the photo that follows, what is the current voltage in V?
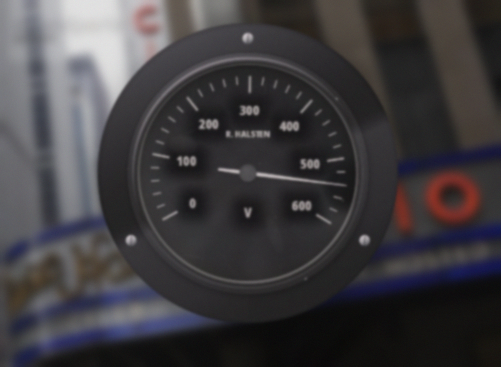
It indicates 540 V
